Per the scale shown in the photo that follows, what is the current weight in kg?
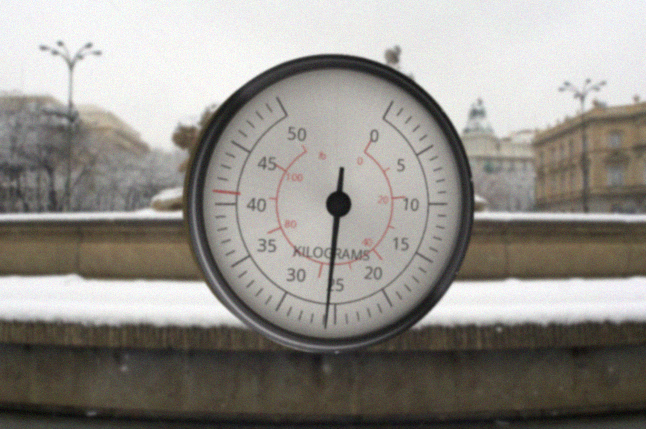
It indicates 26 kg
